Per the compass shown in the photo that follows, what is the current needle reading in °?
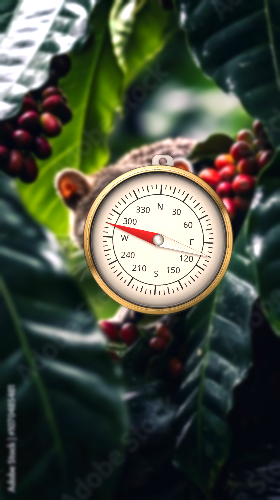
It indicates 285 °
